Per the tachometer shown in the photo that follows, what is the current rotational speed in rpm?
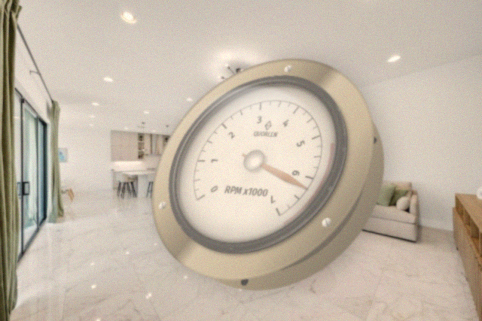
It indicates 6250 rpm
